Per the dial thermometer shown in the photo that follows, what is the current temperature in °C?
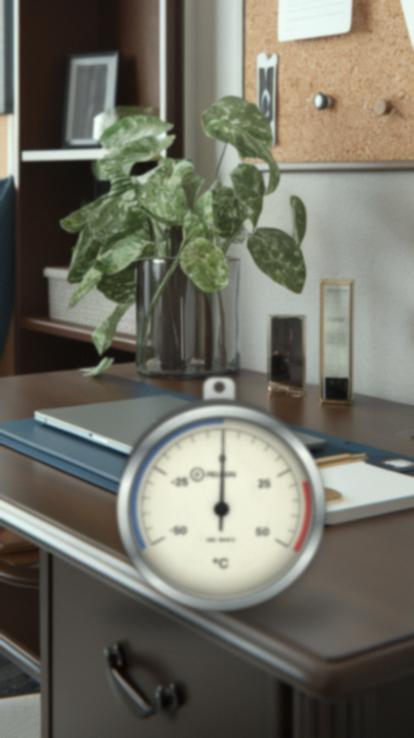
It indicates 0 °C
